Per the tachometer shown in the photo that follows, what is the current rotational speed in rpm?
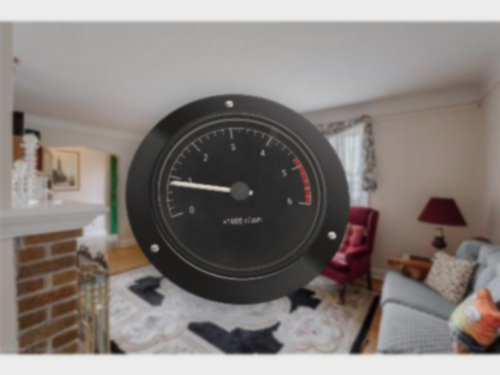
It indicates 800 rpm
